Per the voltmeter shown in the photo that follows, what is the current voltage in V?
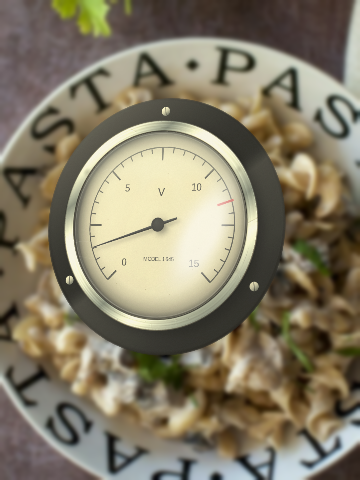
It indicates 1.5 V
